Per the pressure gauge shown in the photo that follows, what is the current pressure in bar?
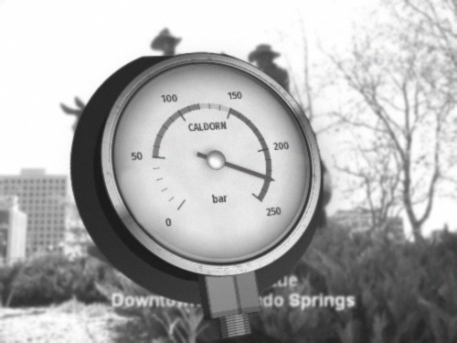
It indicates 230 bar
